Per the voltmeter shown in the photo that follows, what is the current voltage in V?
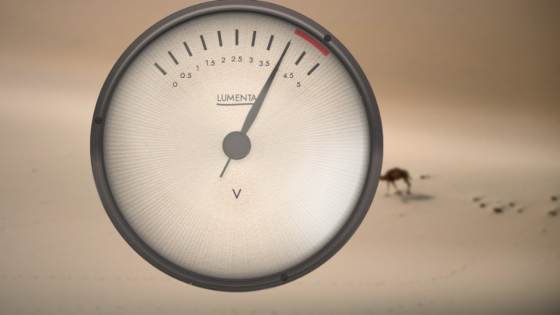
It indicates 4 V
